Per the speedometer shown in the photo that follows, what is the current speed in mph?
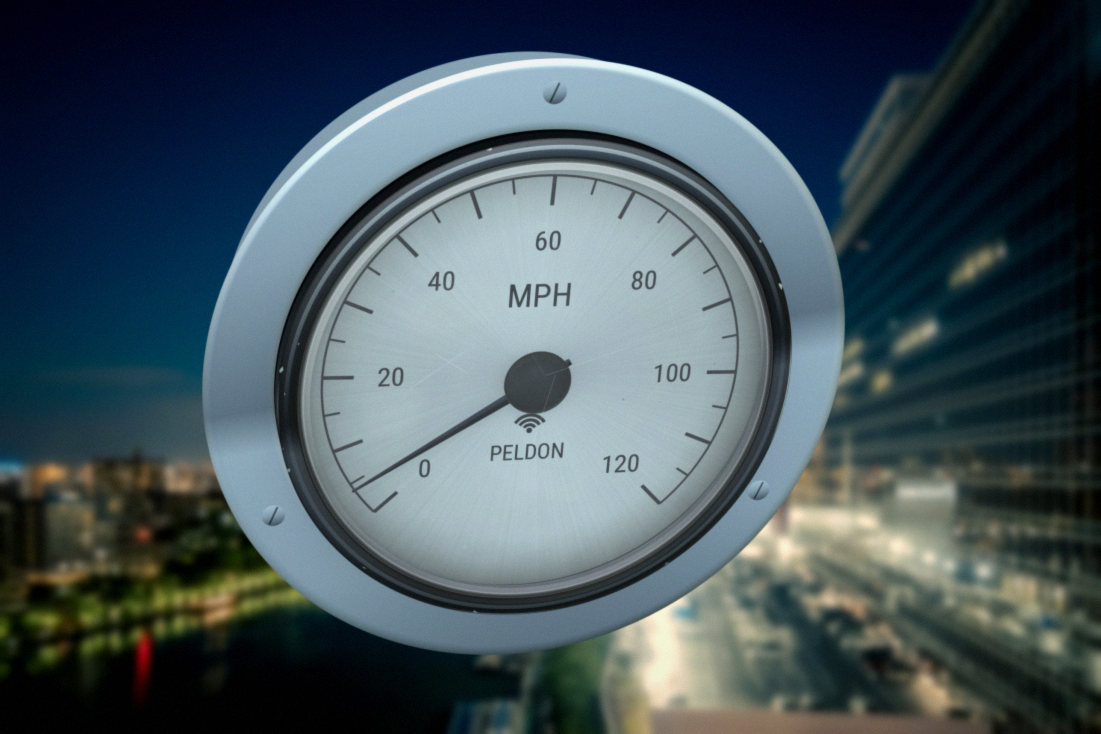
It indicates 5 mph
